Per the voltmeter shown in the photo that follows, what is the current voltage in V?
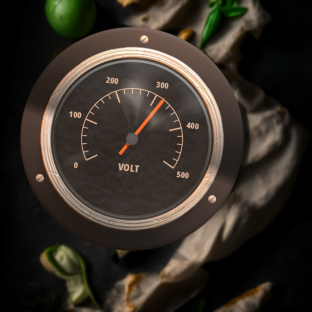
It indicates 320 V
